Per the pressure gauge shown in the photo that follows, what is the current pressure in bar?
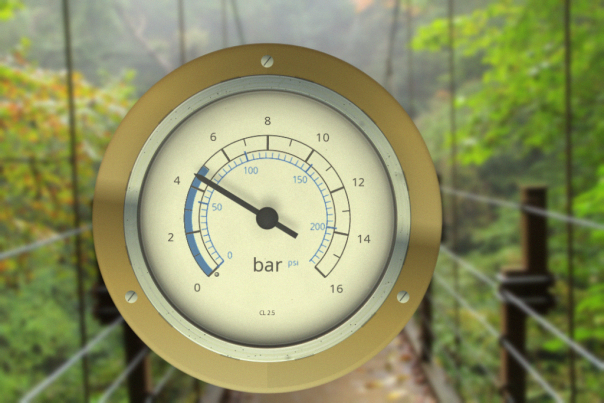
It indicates 4.5 bar
